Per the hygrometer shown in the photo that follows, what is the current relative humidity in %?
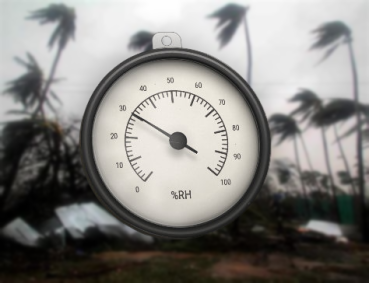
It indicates 30 %
